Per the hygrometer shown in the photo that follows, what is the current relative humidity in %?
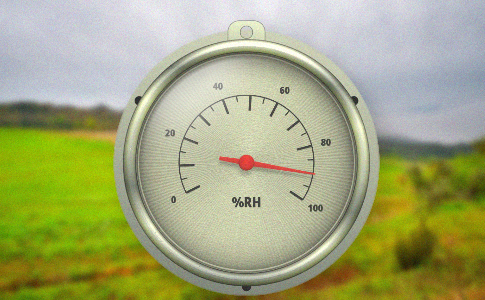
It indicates 90 %
